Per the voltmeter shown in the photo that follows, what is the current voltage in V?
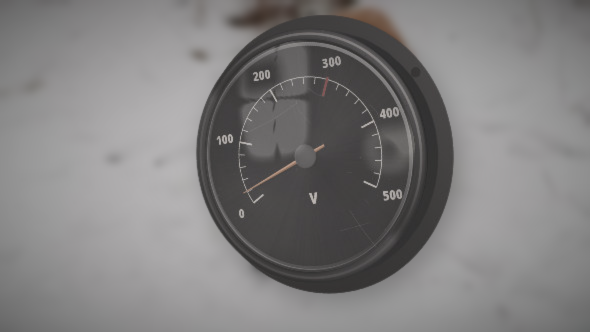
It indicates 20 V
